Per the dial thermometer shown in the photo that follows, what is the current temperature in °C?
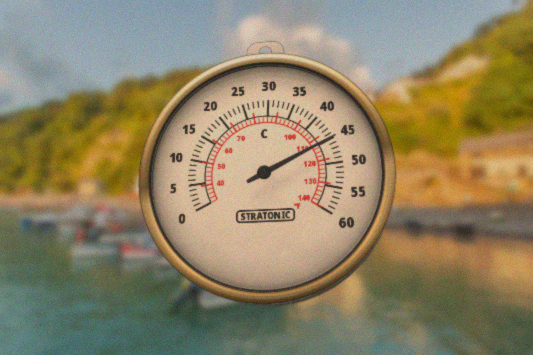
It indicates 45 °C
